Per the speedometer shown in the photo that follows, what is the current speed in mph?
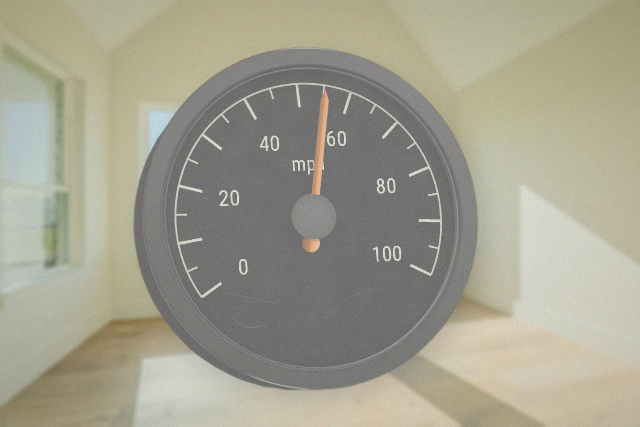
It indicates 55 mph
